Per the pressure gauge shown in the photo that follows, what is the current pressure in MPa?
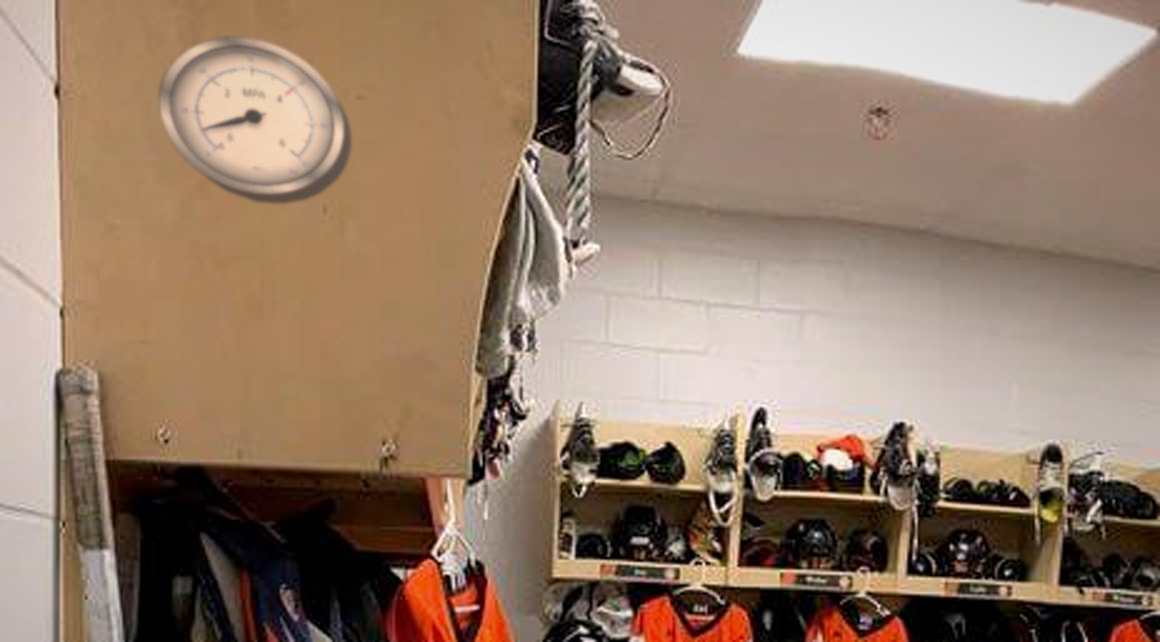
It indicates 0.5 MPa
